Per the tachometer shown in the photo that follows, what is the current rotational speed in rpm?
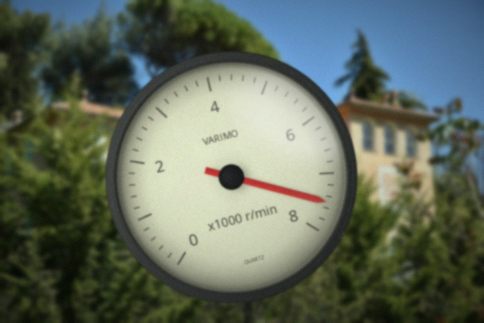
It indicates 7500 rpm
